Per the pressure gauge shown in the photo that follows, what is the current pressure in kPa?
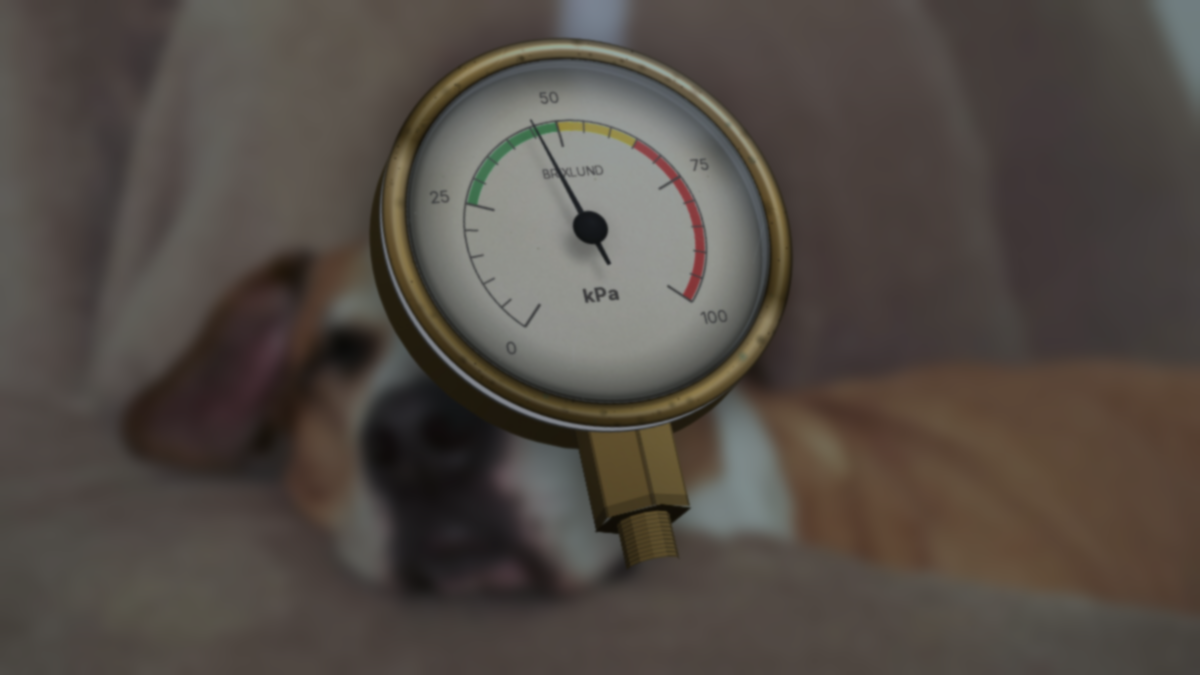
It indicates 45 kPa
